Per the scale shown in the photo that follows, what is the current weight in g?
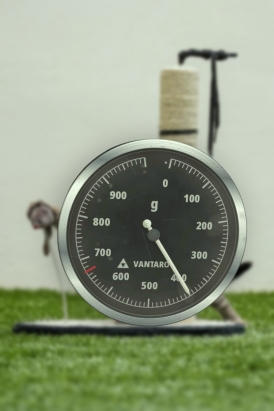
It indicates 400 g
